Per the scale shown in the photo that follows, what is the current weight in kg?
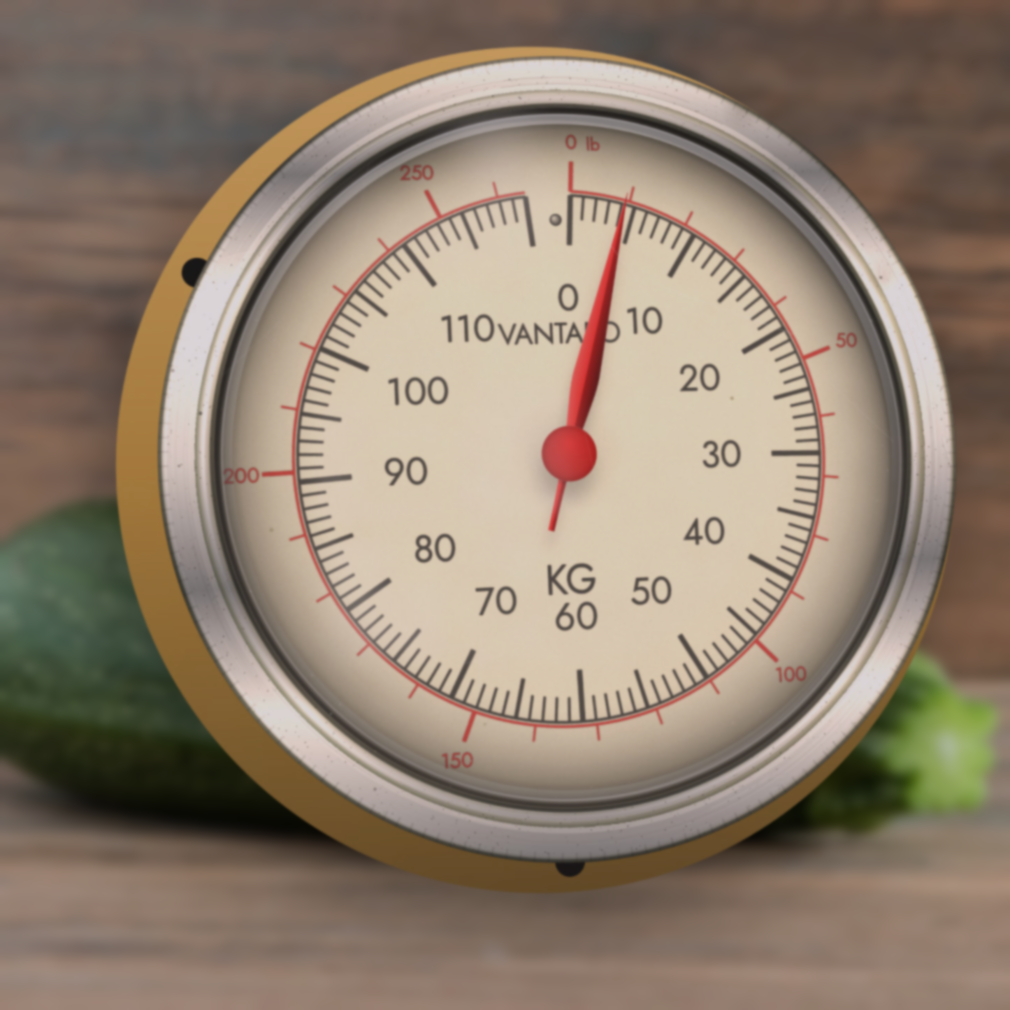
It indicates 4 kg
